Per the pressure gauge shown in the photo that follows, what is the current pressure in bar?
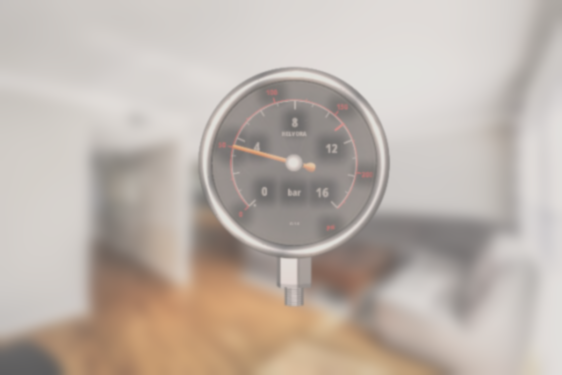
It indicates 3.5 bar
